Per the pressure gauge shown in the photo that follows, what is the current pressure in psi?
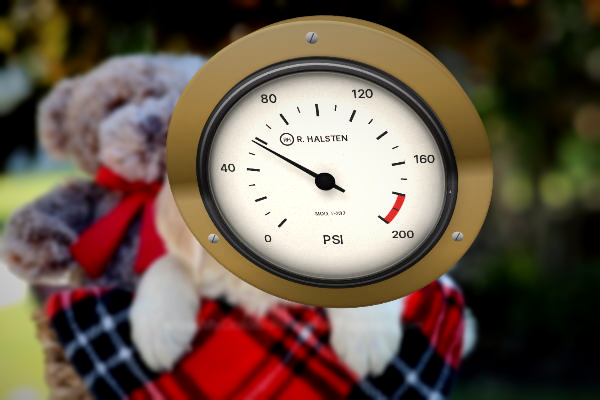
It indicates 60 psi
